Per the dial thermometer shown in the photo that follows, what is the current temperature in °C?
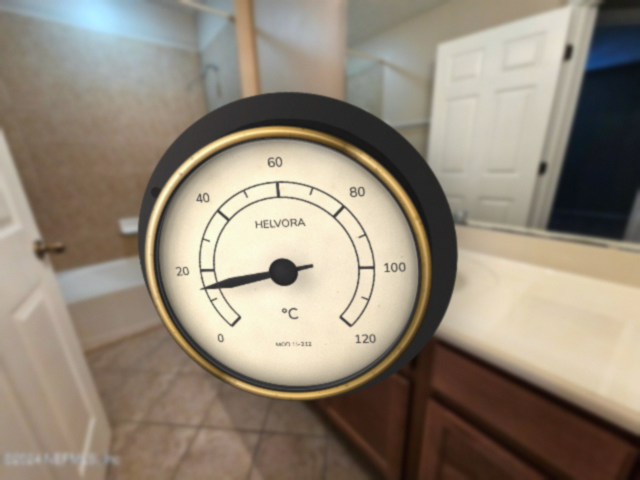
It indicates 15 °C
